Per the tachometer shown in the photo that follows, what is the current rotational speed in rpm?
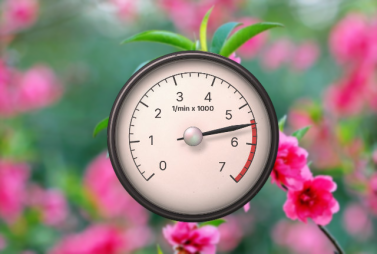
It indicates 5500 rpm
